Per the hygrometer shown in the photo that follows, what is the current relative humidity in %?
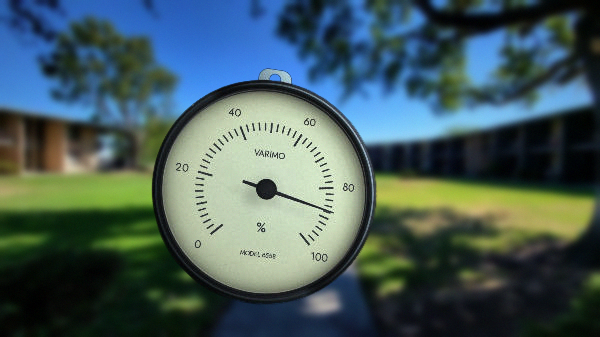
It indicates 88 %
